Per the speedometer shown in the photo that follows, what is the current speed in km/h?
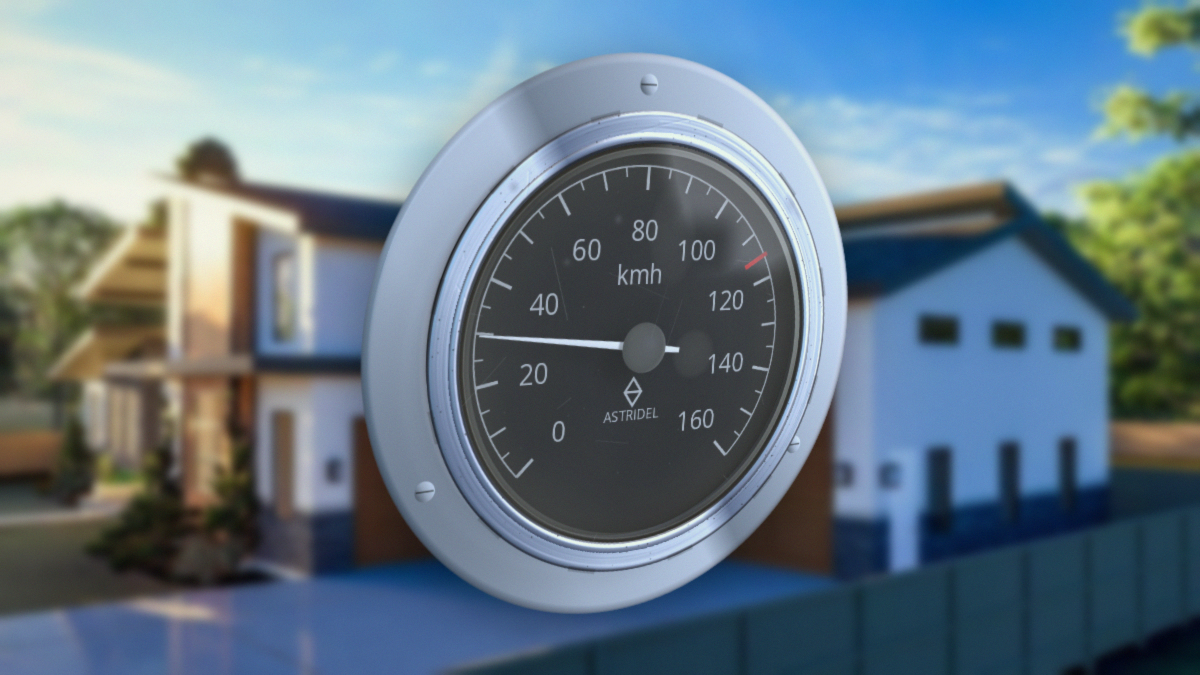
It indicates 30 km/h
